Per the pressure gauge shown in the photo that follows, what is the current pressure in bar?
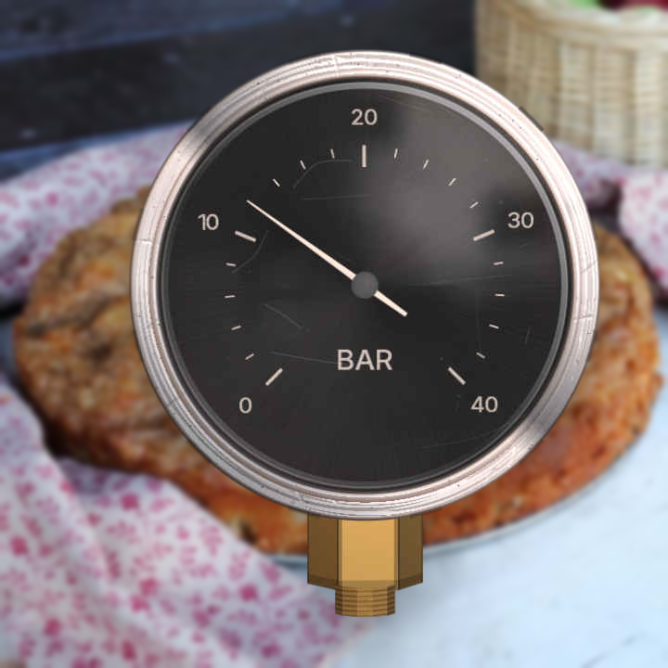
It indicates 12 bar
